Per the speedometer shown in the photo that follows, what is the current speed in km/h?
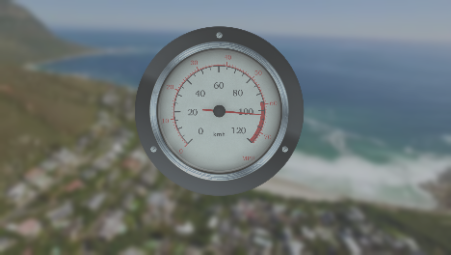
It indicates 102.5 km/h
